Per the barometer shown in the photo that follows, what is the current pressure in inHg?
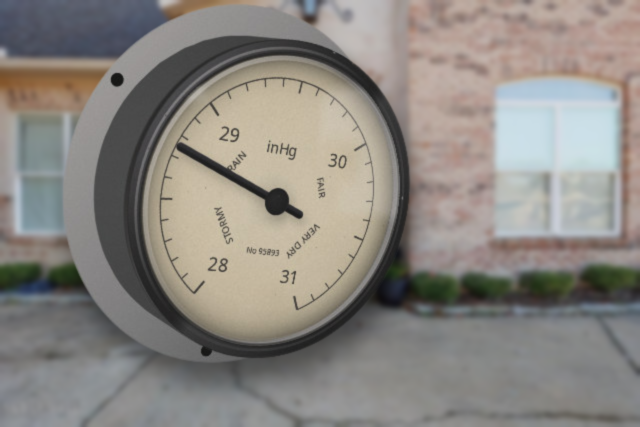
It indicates 28.75 inHg
